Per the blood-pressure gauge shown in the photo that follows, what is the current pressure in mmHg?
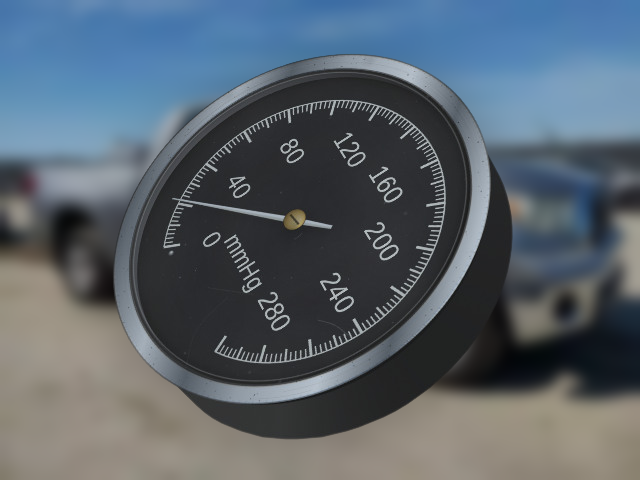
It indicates 20 mmHg
